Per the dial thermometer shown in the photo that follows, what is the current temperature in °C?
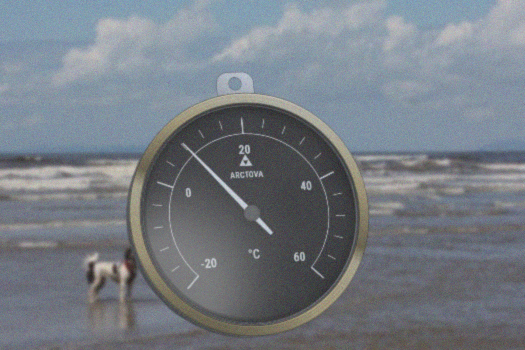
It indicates 8 °C
